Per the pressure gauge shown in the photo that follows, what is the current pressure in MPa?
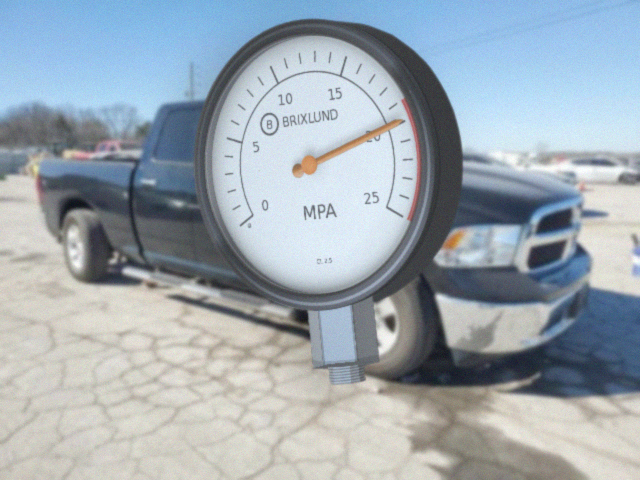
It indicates 20 MPa
